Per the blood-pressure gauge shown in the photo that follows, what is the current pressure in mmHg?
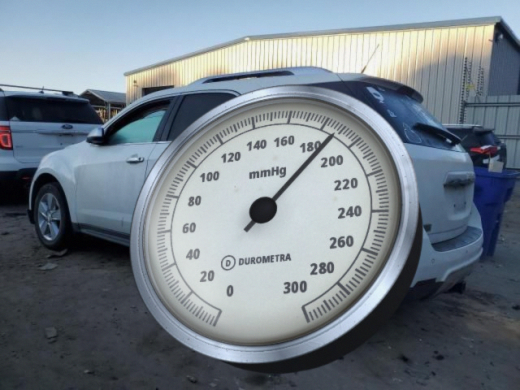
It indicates 190 mmHg
